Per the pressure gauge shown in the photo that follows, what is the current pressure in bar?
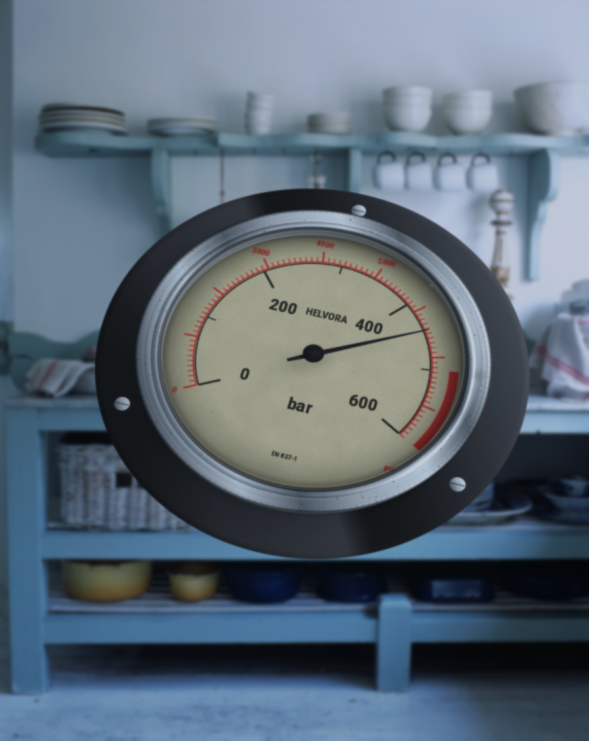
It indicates 450 bar
